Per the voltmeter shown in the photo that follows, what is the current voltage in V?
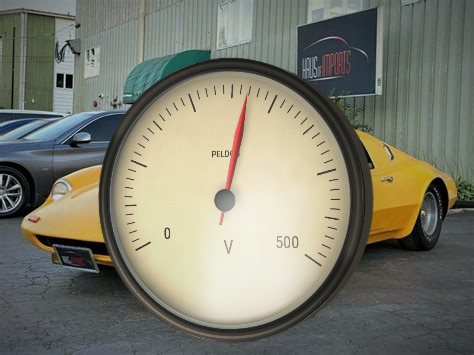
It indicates 270 V
